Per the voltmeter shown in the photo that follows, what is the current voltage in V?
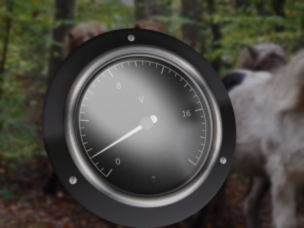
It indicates 1.5 V
